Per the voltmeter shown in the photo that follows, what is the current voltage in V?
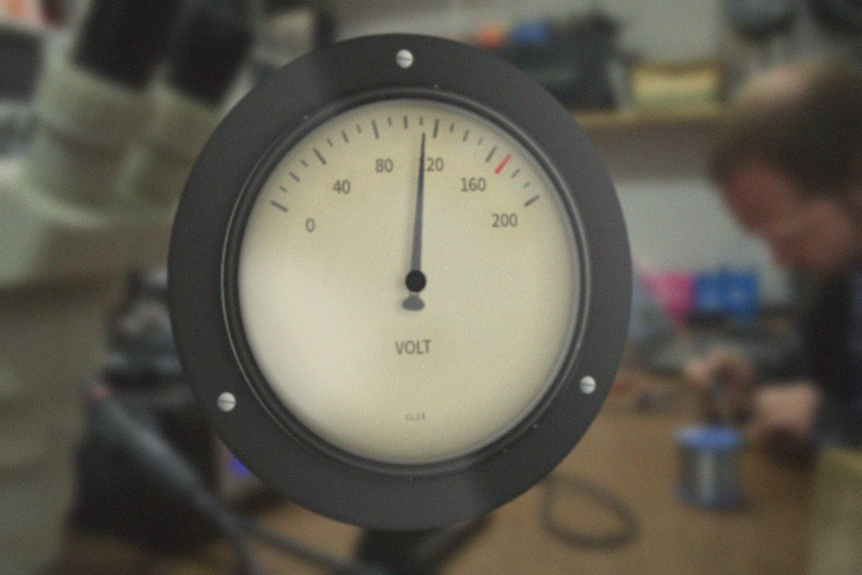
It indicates 110 V
